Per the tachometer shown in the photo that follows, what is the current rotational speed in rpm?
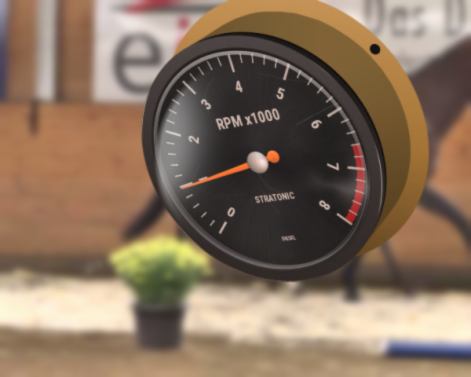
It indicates 1000 rpm
